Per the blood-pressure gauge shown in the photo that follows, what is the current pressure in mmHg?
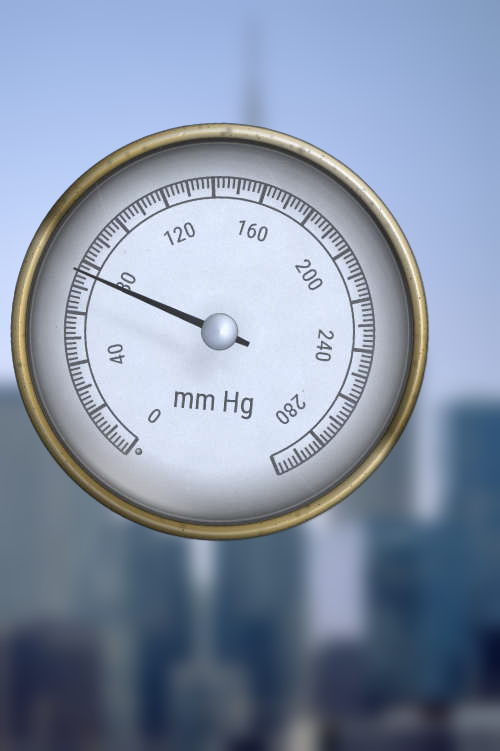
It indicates 76 mmHg
